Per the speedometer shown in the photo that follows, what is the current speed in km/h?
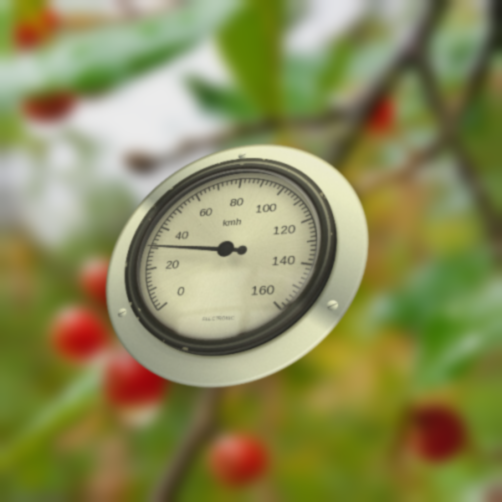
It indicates 30 km/h
